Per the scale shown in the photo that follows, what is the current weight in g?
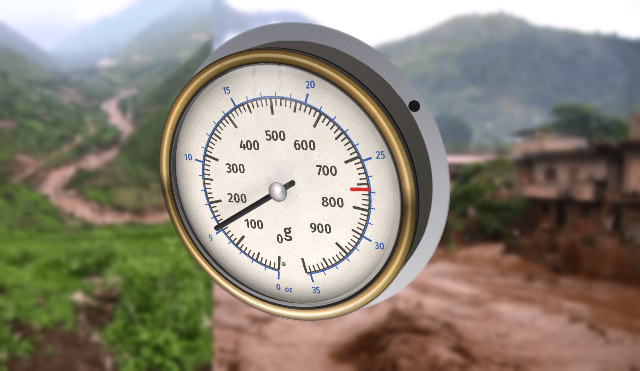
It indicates 150 g
